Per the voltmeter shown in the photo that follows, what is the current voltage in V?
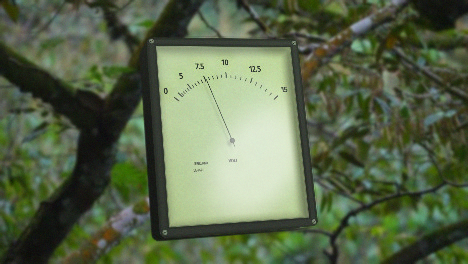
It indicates 7.5 V
